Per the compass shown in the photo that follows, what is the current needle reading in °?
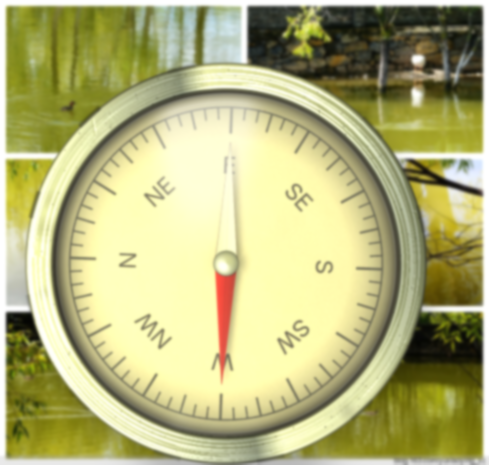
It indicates 270 °
